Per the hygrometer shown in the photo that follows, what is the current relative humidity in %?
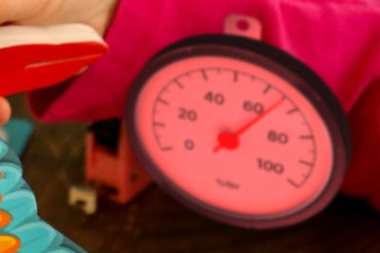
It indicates 65 %
